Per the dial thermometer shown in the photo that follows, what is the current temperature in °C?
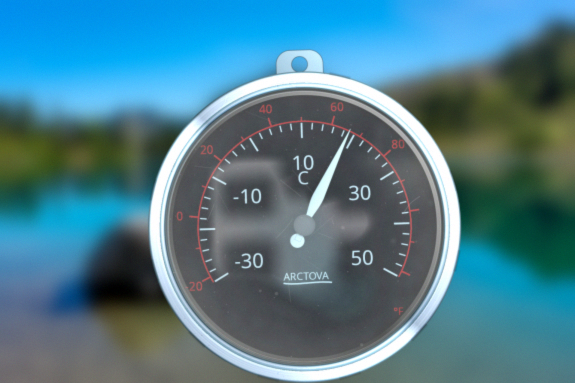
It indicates 19 °C
